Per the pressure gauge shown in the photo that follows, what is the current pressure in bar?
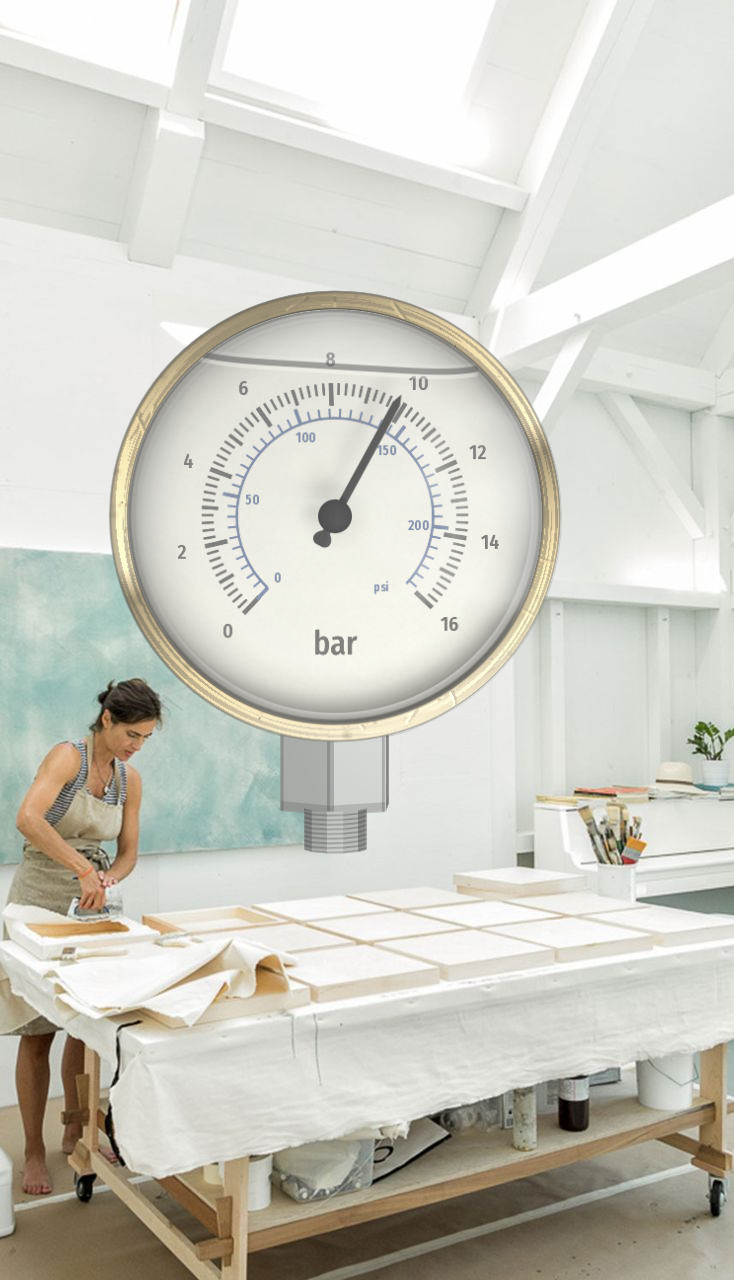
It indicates 9.8 bar
